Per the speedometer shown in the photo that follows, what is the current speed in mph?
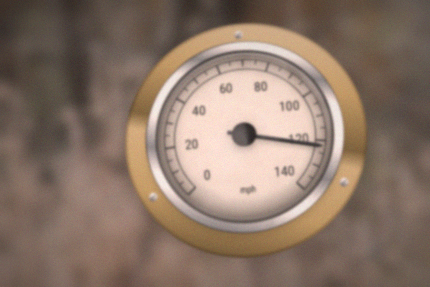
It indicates 122.5 mph
